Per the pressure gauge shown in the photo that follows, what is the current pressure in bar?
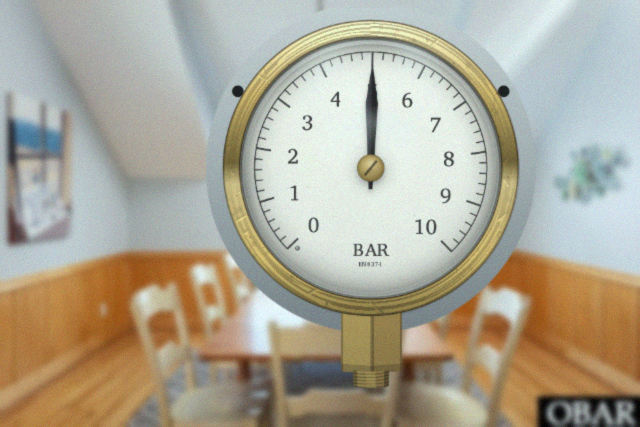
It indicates 5 bar
